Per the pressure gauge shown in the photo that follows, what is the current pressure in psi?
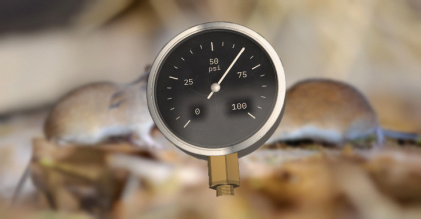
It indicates 65 psi
